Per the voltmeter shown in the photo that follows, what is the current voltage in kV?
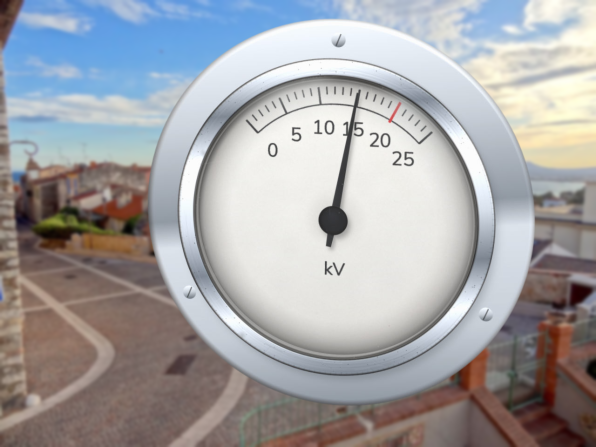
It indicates 15 kV
